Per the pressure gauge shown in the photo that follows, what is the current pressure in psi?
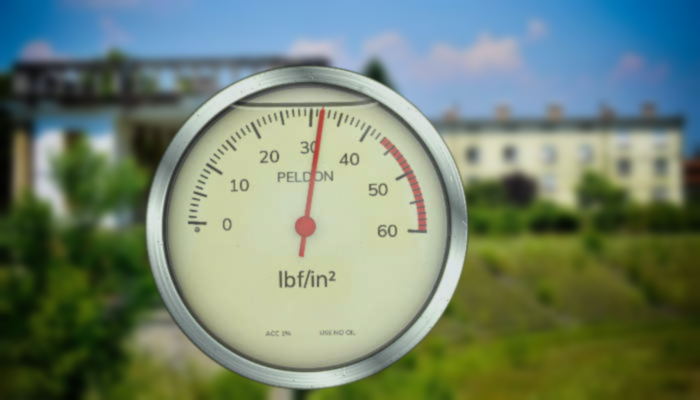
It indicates 32 psi
